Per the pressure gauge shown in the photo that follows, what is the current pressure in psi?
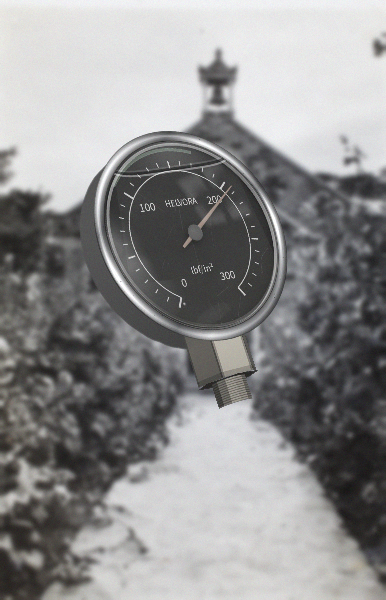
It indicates 205 psi
